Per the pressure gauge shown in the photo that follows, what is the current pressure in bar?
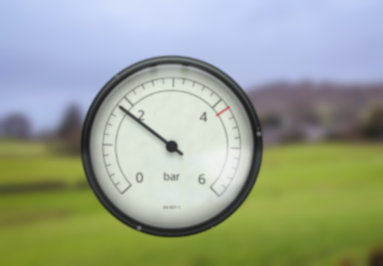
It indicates 1.8 bar
